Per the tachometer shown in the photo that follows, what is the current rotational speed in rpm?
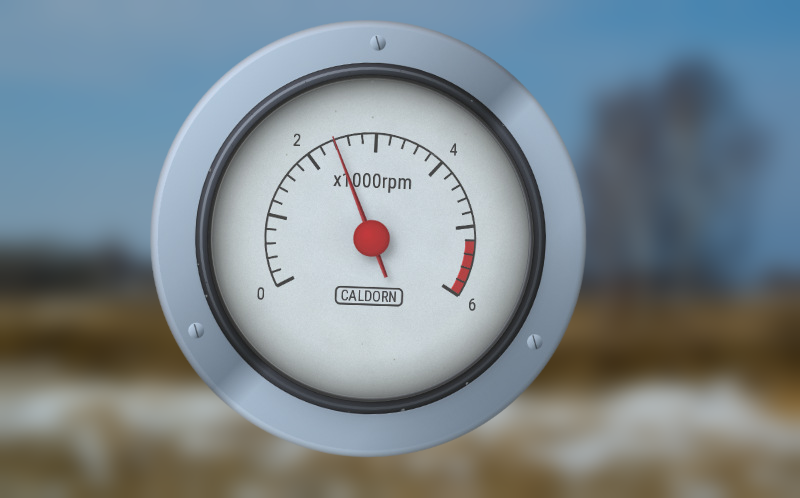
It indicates 2400 rpm
